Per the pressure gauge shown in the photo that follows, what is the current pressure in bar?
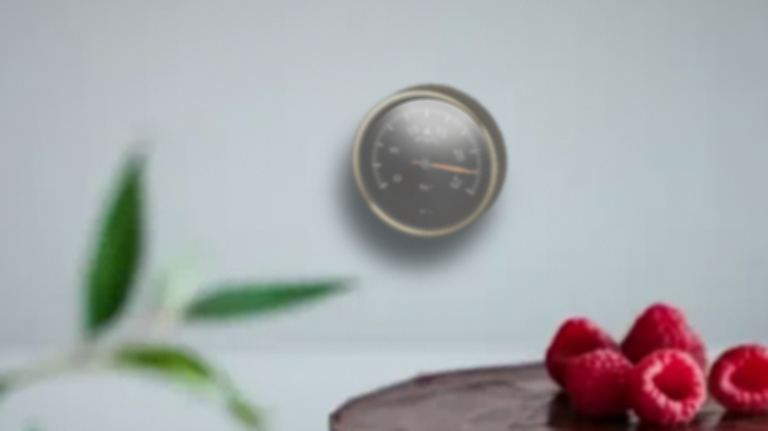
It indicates 22.5 bar
